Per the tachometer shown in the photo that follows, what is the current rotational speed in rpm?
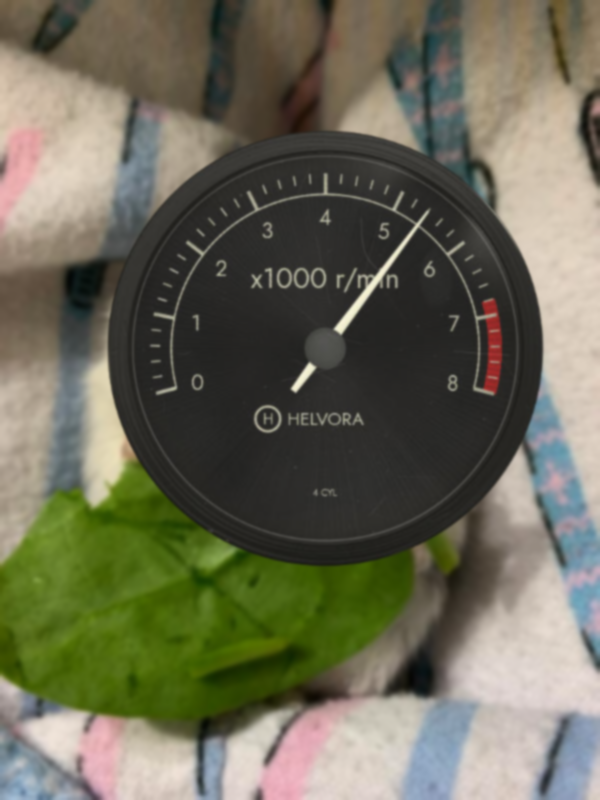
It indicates 5400 rpm
